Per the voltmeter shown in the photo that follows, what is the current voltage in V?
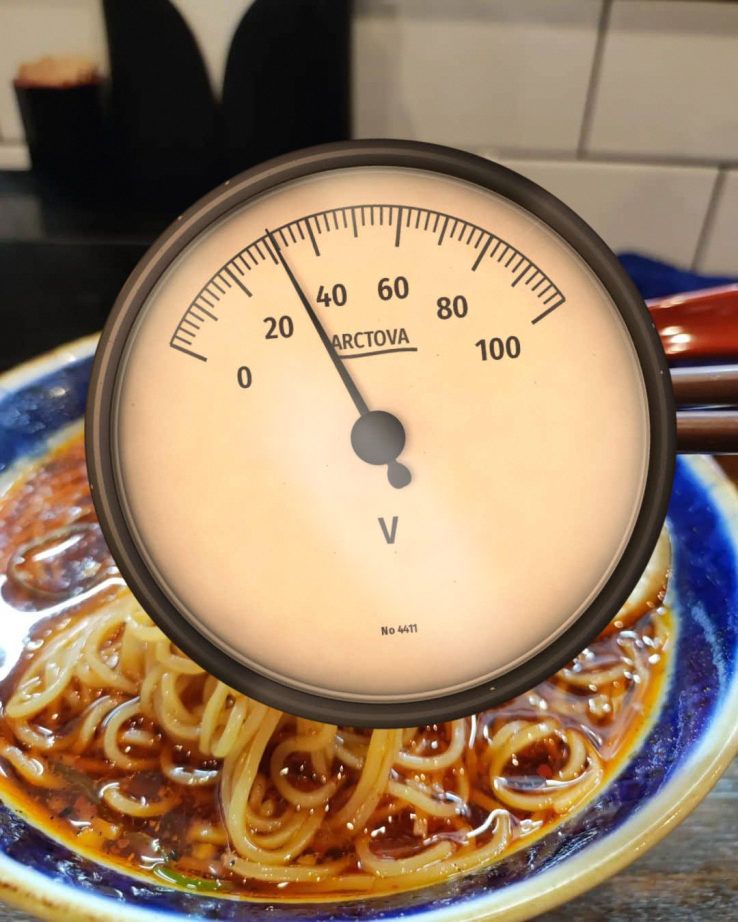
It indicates 32 V
